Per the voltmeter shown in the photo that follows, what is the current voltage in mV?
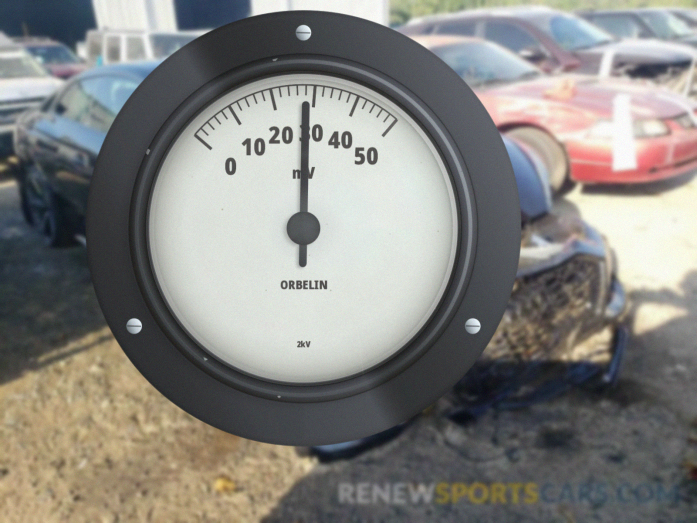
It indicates 28 mV
